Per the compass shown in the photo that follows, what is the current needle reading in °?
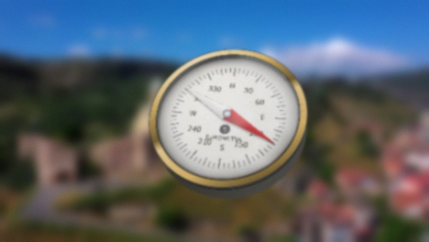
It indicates 120 °
